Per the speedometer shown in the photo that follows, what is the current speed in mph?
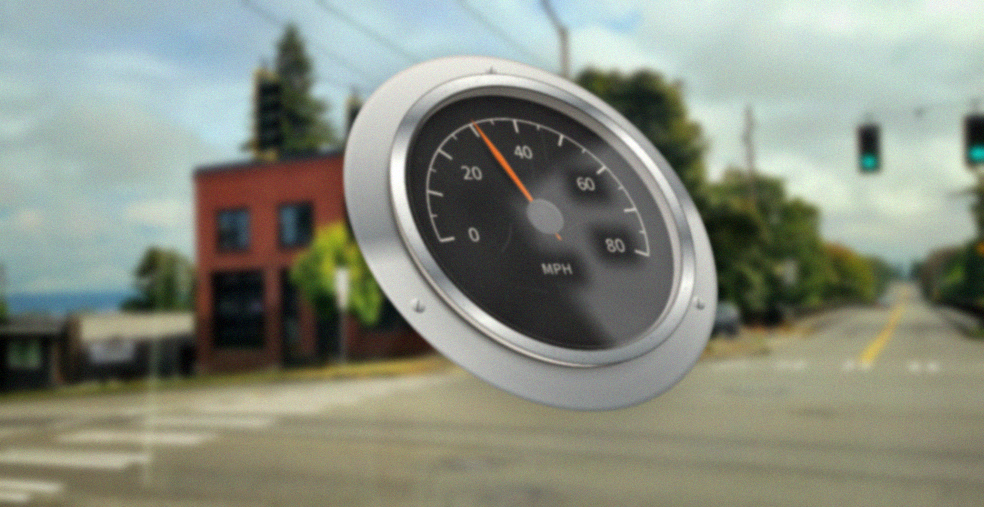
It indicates 30 mph
